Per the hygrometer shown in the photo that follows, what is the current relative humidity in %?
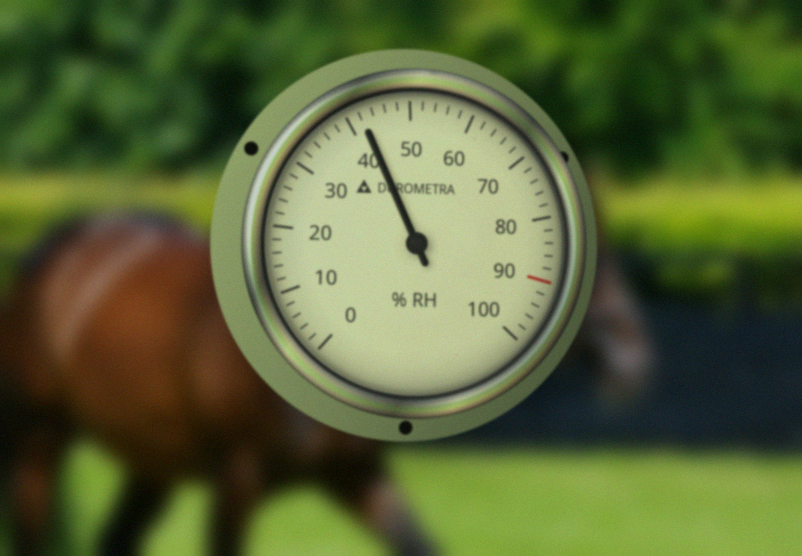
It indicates 42 %
